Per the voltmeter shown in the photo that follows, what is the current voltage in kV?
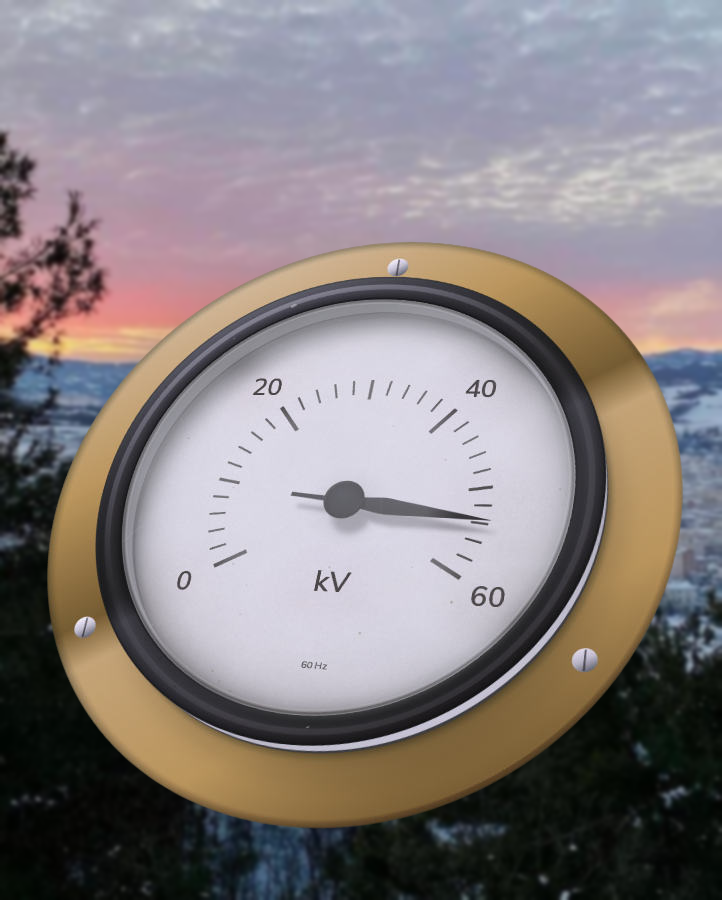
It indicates 54 kV
